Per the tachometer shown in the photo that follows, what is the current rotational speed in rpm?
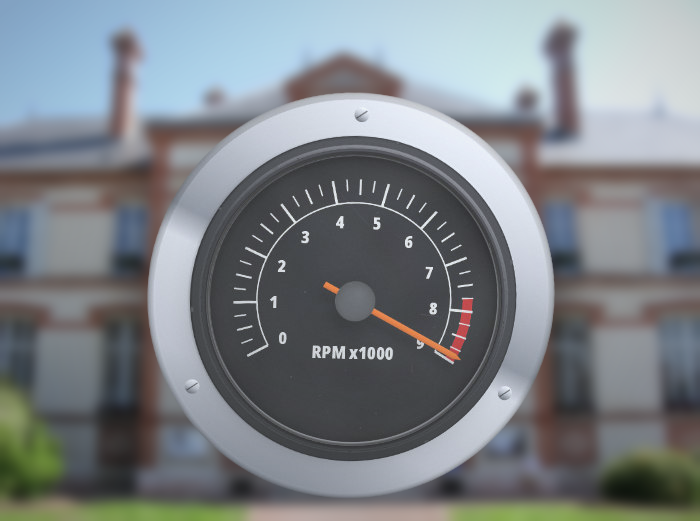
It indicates 8875 rpm
